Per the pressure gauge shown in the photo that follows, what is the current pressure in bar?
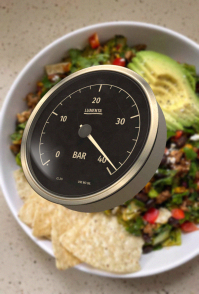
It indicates 39 bar
